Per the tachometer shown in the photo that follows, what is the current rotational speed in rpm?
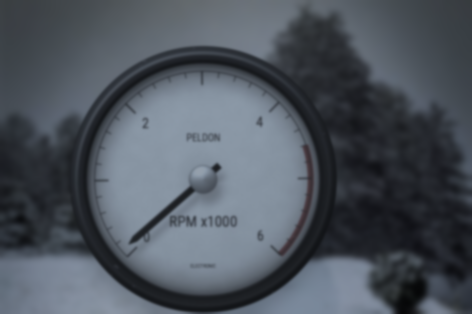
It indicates 100 rpm
